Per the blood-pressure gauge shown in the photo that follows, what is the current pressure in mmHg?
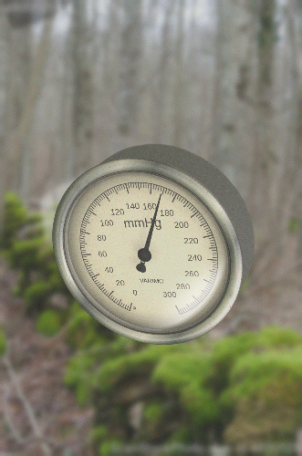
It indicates 170 mmHg
